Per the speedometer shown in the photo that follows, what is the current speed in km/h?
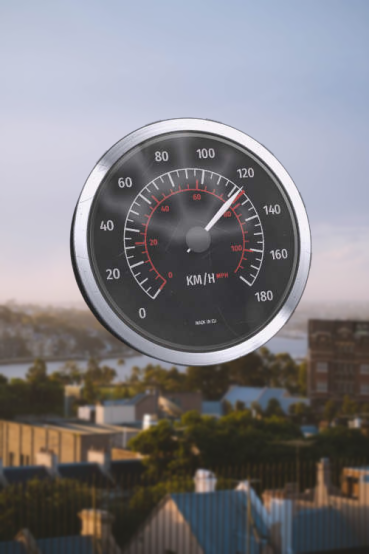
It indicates 122.5 km/h
